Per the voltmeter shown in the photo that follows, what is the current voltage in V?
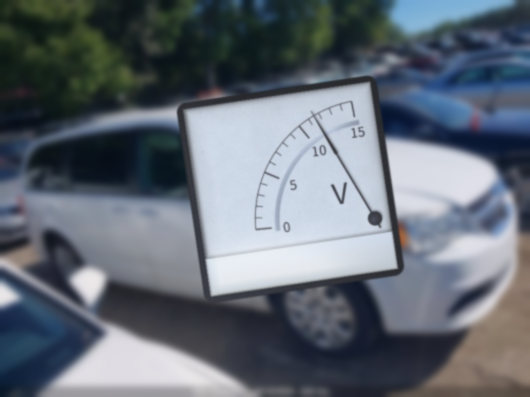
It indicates 11.5 V
